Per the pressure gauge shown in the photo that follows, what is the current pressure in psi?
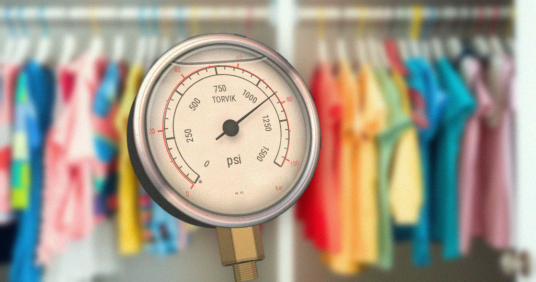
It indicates 1100 psi
